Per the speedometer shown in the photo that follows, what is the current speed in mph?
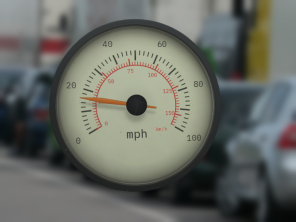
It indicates 16 mph
